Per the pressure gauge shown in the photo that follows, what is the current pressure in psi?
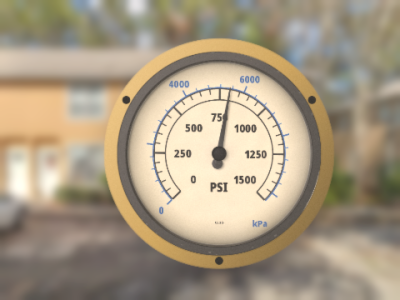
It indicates 800 psi
